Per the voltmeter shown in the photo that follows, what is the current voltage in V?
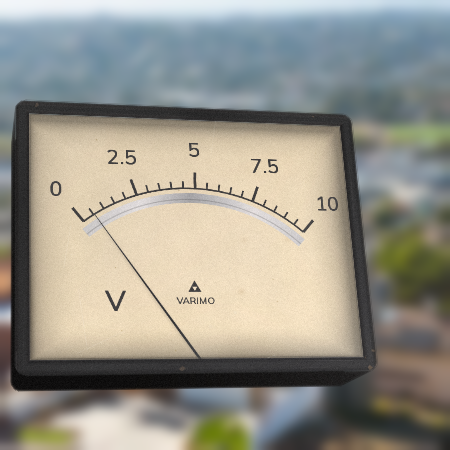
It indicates 0.5 V
